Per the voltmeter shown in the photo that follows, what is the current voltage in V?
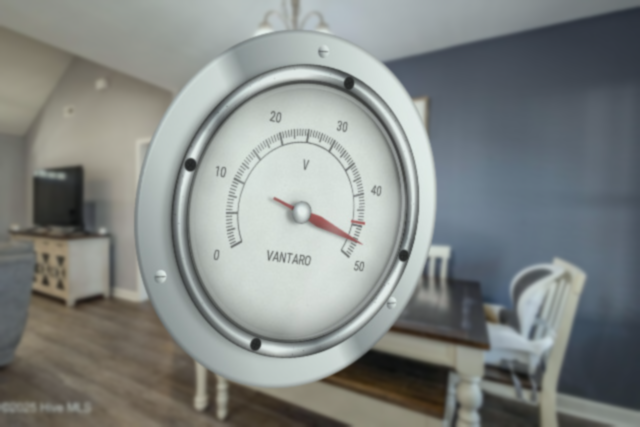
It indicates 47.5 V
